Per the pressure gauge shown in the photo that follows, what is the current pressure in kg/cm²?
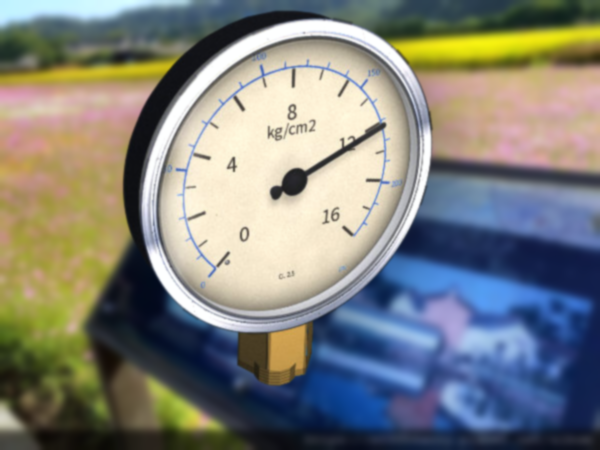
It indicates 12 kg/cm²
